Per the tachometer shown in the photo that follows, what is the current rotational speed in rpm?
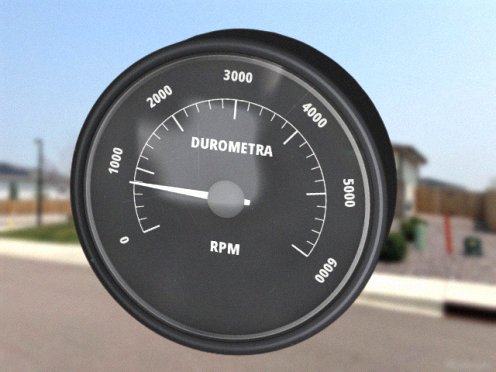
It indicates 800 rpm
